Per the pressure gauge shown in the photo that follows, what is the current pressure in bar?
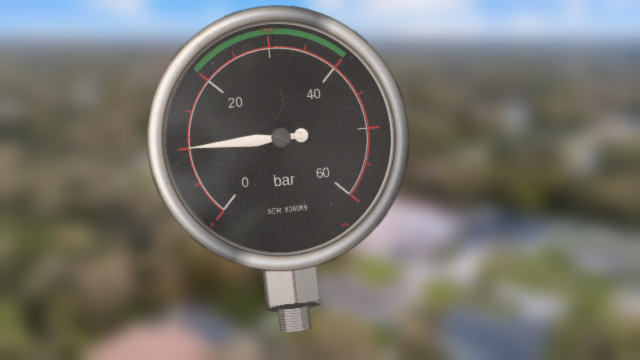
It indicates 10 bar
